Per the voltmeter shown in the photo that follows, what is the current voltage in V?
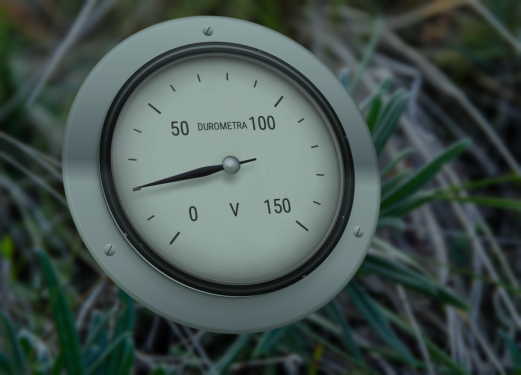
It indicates 20 V
